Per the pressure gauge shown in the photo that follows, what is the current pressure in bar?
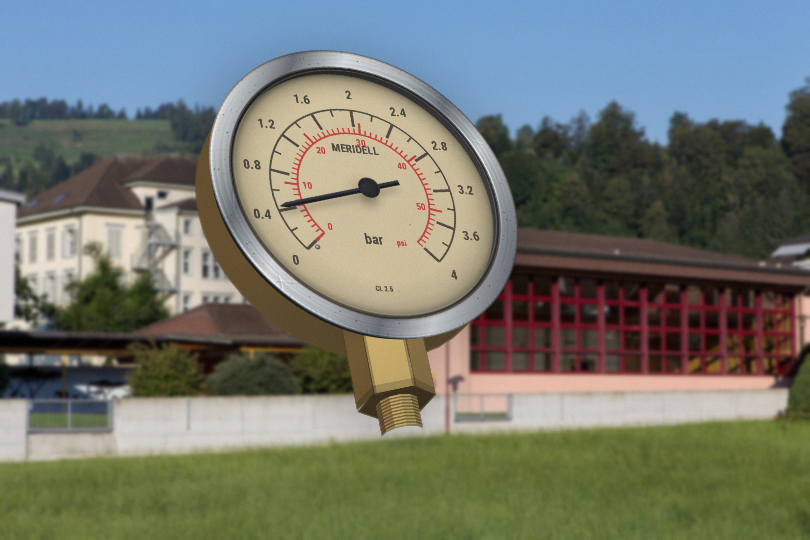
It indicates 0.4 bar
